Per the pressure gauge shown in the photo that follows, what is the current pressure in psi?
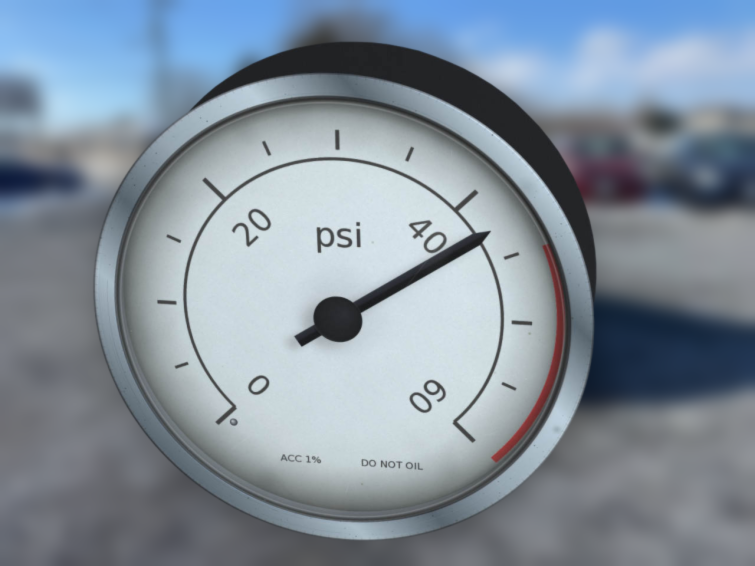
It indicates 42.5 psi
